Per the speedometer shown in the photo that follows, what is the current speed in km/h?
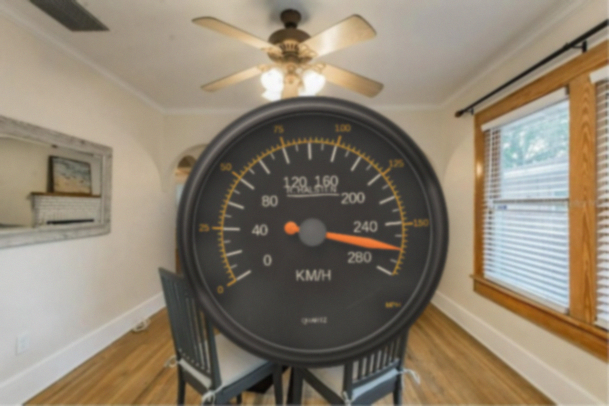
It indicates 260 km/h
